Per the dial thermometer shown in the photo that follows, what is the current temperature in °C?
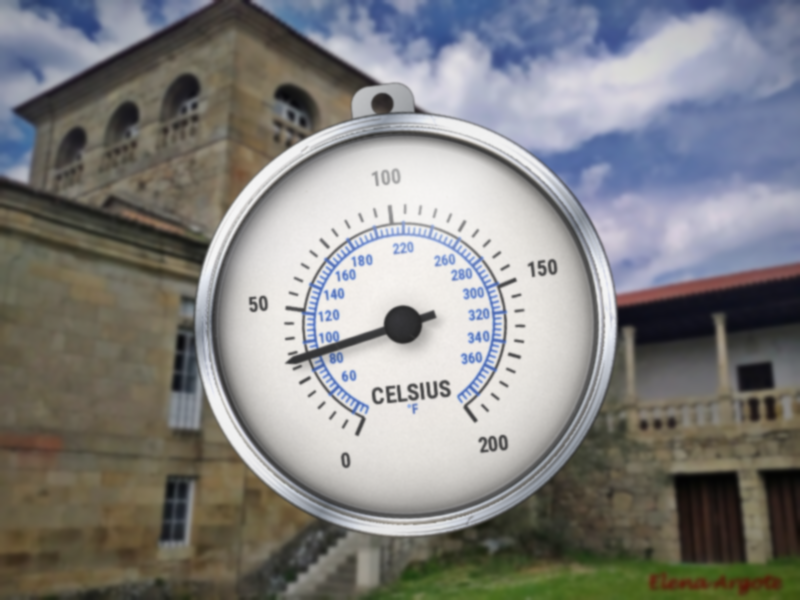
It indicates 32.5 °C
